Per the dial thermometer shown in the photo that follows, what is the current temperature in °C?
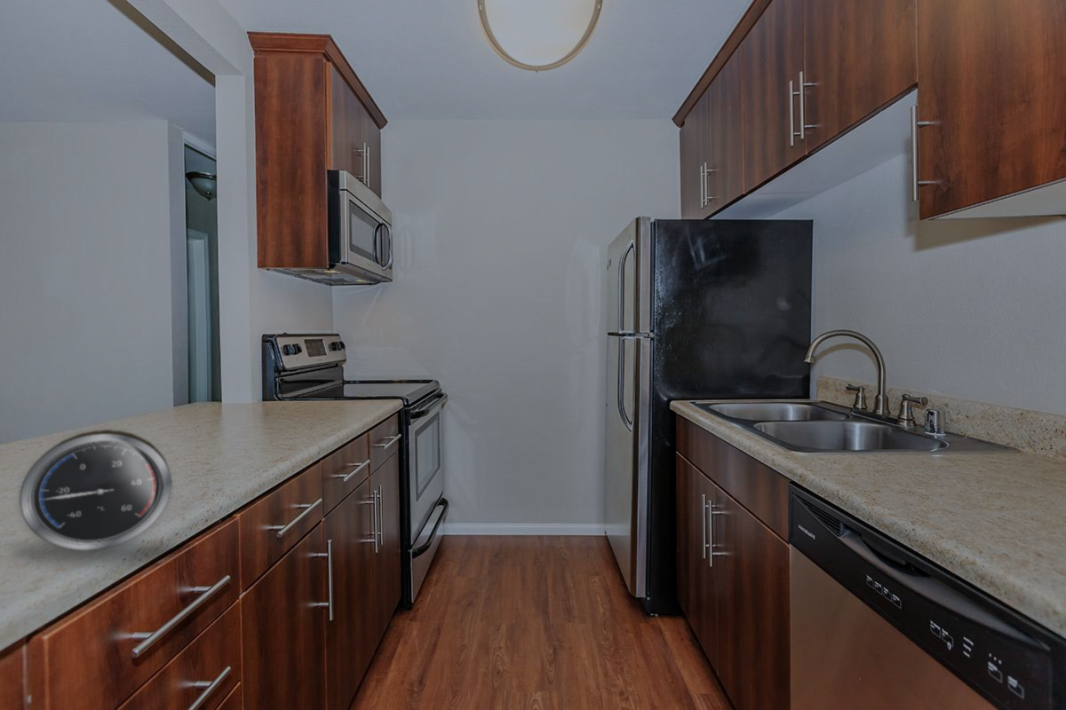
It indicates -24 °C
